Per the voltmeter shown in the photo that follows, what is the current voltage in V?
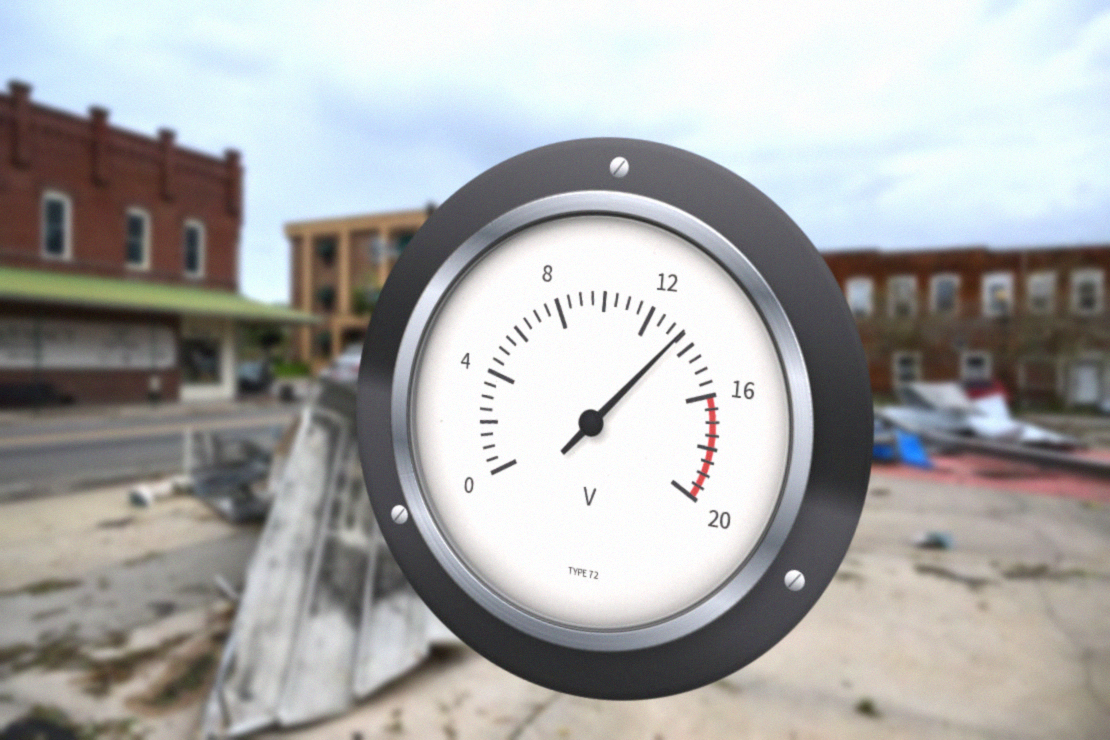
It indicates 13.5 V
